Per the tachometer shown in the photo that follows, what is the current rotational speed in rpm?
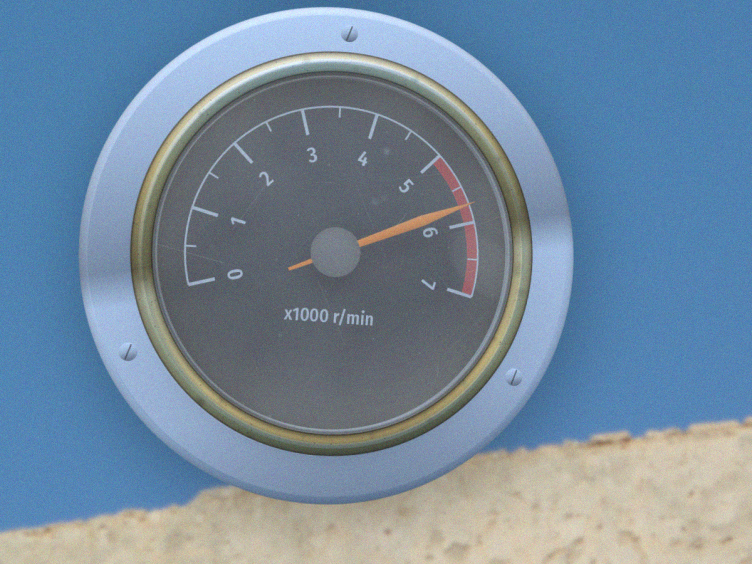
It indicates 5750 rpm
